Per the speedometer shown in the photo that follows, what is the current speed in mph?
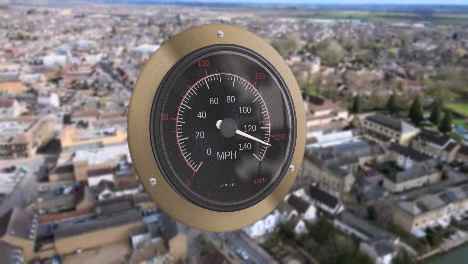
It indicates 130 mph
